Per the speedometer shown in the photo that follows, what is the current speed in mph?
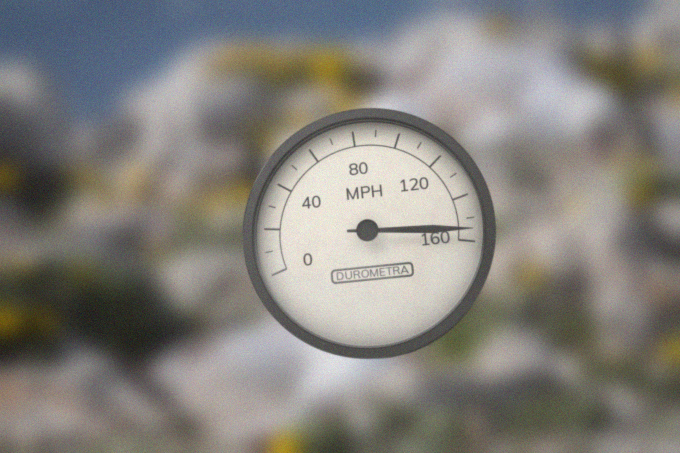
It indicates 155 mph
